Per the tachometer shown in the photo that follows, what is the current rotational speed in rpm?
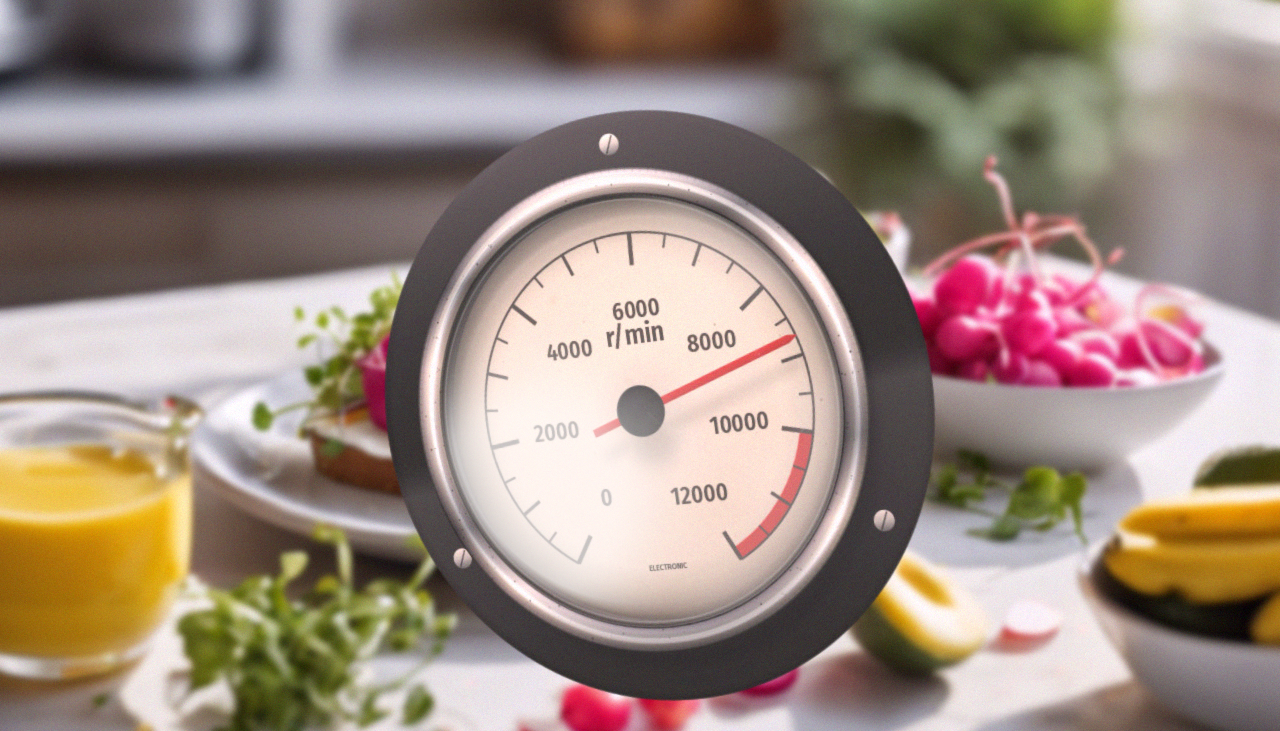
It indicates 8750 rpm
